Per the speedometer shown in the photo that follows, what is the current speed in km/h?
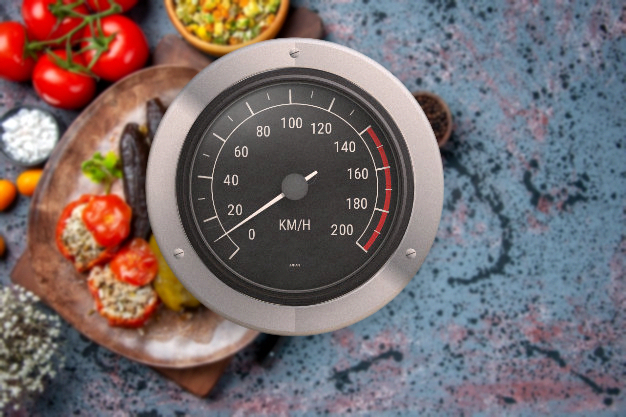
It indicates 10 km/h
